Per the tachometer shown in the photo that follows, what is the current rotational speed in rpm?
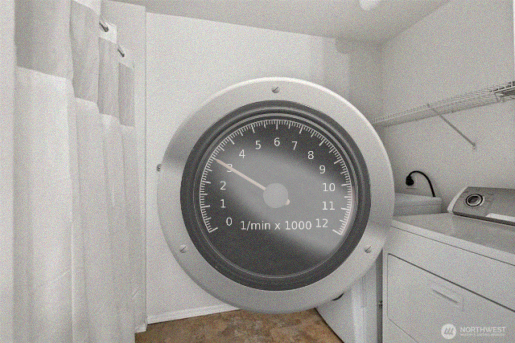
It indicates 3000 rpm
